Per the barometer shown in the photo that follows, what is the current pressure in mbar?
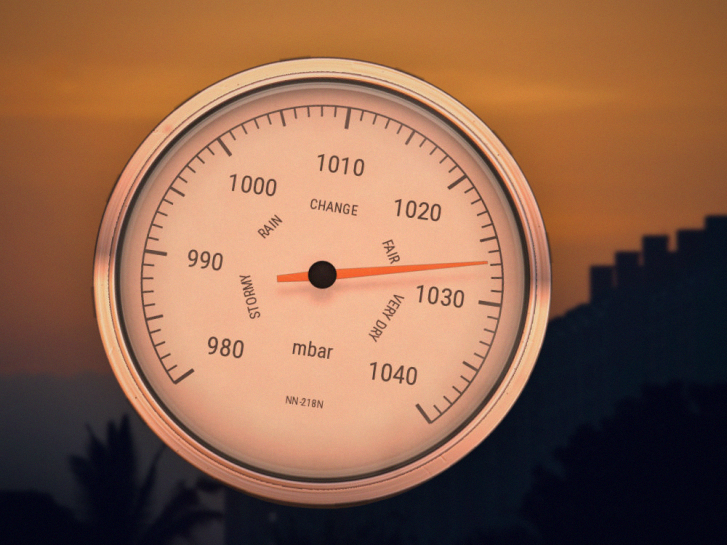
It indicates 1027 mbar
